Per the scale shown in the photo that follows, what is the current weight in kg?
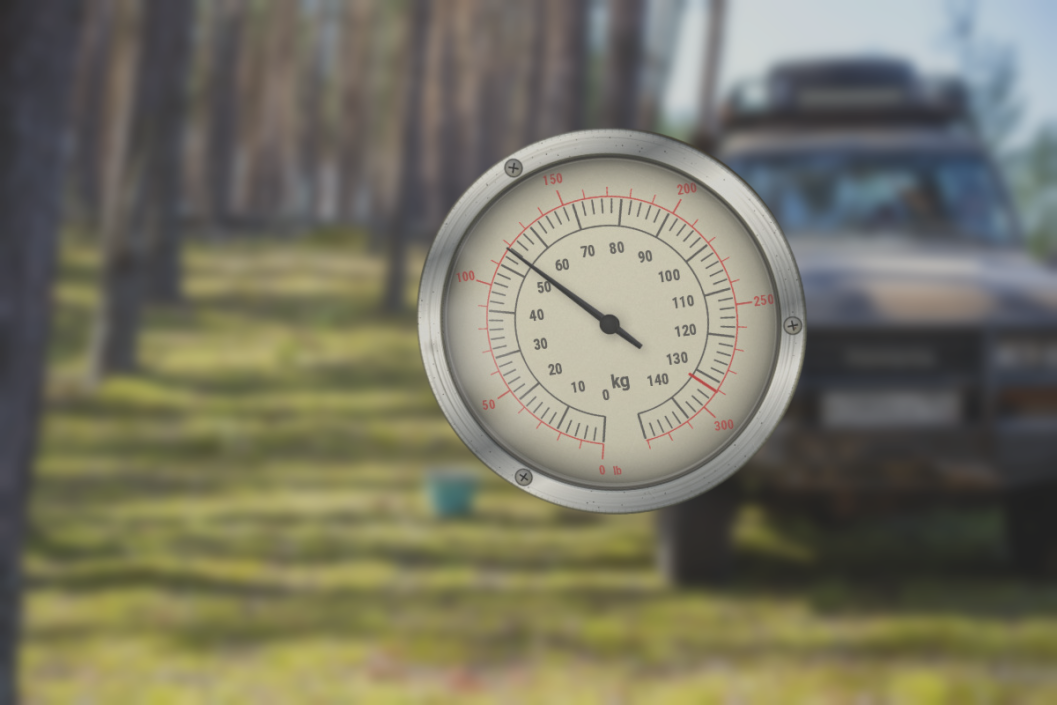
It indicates 54 kg
